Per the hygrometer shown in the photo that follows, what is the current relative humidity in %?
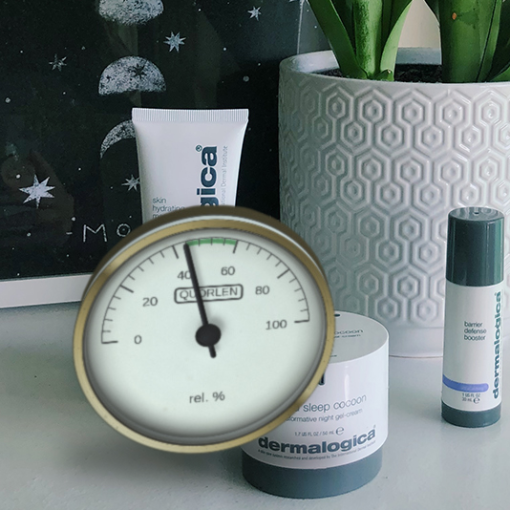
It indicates 44 %
